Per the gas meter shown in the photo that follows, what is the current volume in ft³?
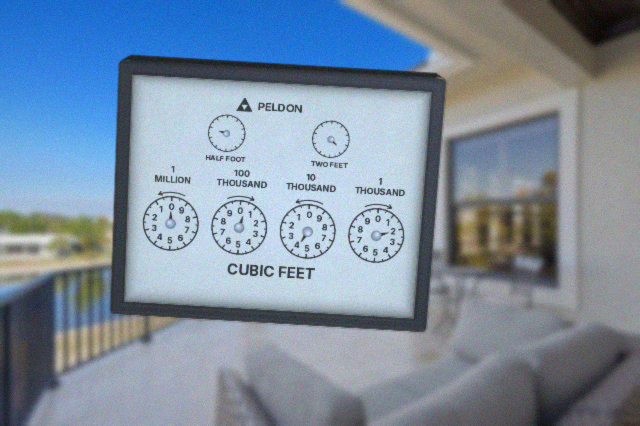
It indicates 4200 ft³
